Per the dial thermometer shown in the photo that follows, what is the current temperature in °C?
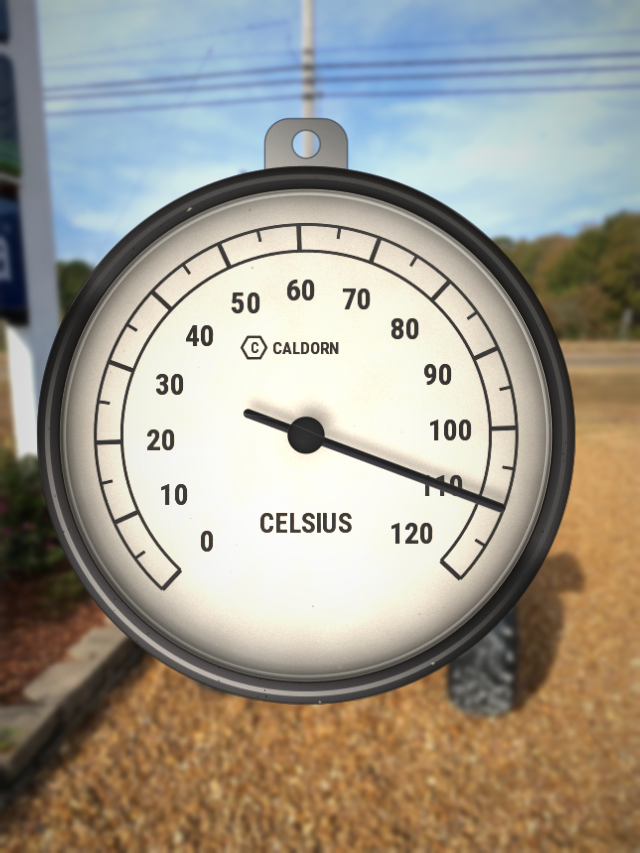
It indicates 110 °C
